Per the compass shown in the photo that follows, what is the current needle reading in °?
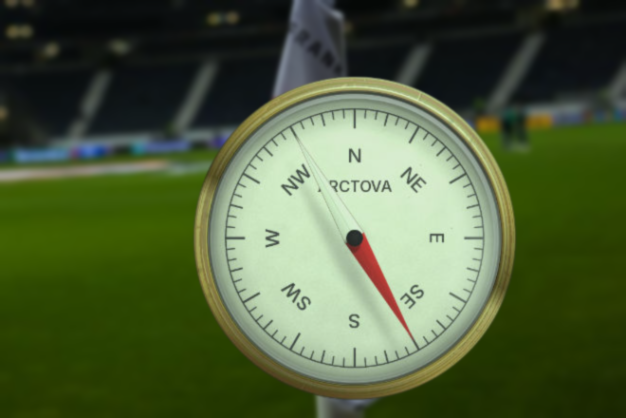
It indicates 150 °
